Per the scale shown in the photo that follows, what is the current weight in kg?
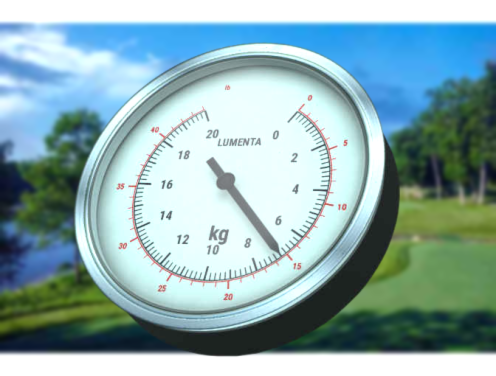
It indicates 7 kg
